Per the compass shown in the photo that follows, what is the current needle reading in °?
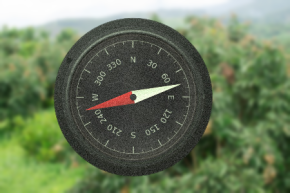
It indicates 255 °
